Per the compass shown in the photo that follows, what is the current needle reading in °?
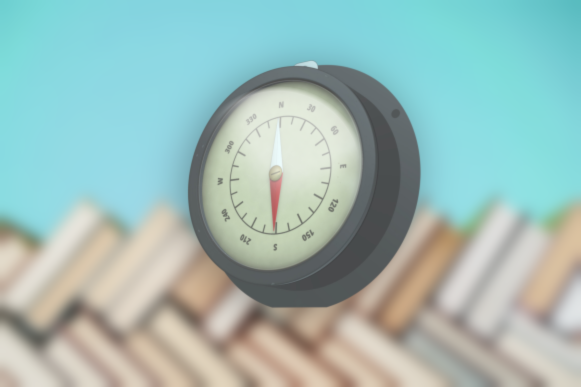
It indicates 180 °
